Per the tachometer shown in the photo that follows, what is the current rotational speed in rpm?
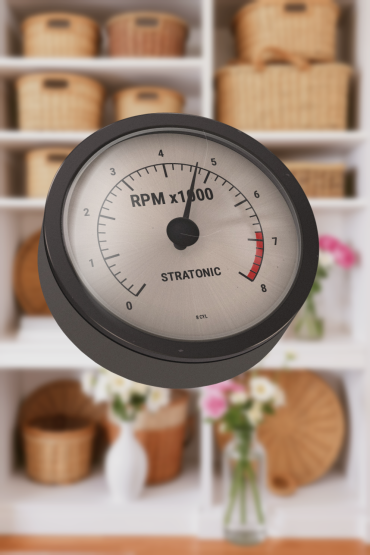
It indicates 4700 rpm
